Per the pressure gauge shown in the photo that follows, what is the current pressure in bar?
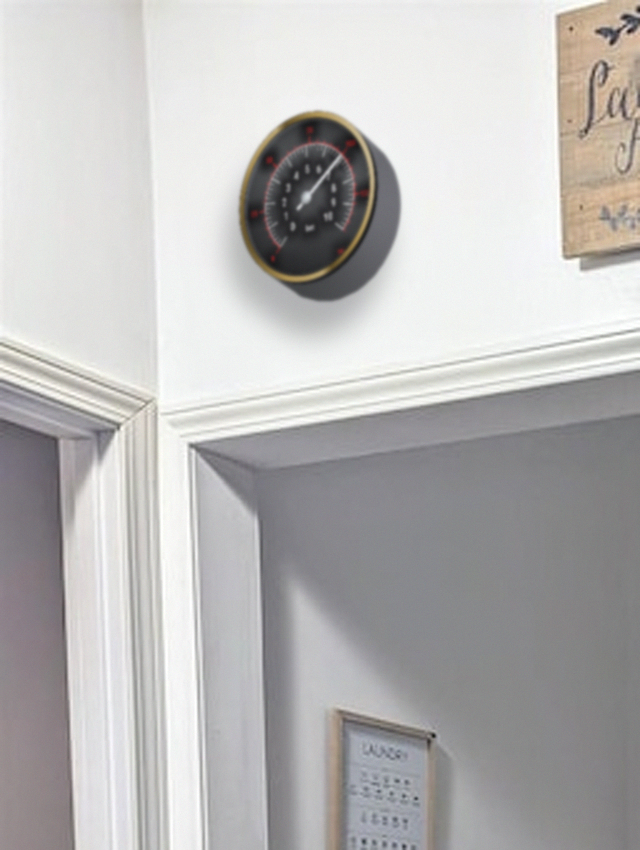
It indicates 7 bar
